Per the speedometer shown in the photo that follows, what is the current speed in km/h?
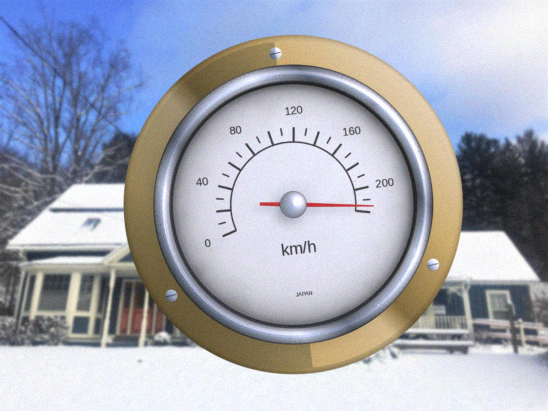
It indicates 215 km/h
